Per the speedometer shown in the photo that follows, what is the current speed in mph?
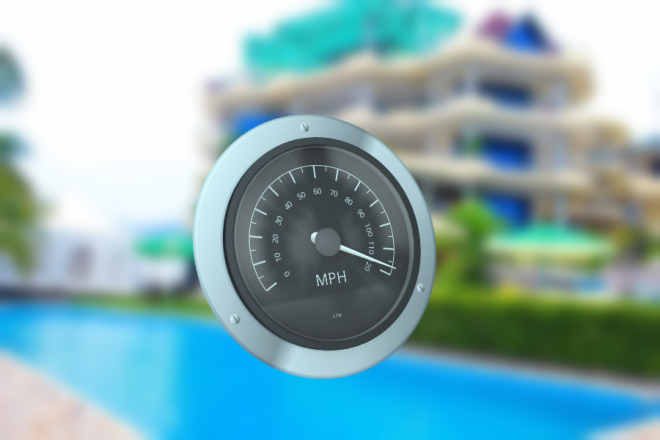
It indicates 117.5 mph
